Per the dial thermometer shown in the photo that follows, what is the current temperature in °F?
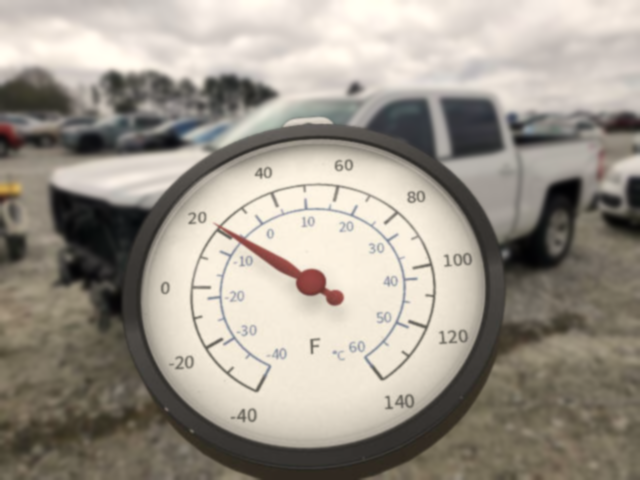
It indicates 20 °F
